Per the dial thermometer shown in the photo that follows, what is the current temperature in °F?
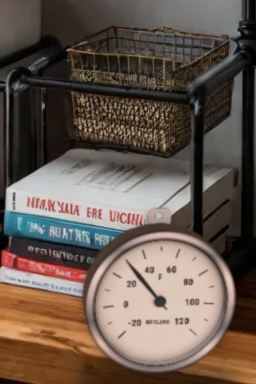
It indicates 30 °F
